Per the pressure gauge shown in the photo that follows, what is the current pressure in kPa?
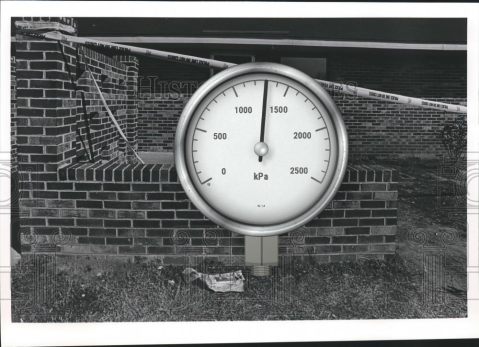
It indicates 1300 kPa
